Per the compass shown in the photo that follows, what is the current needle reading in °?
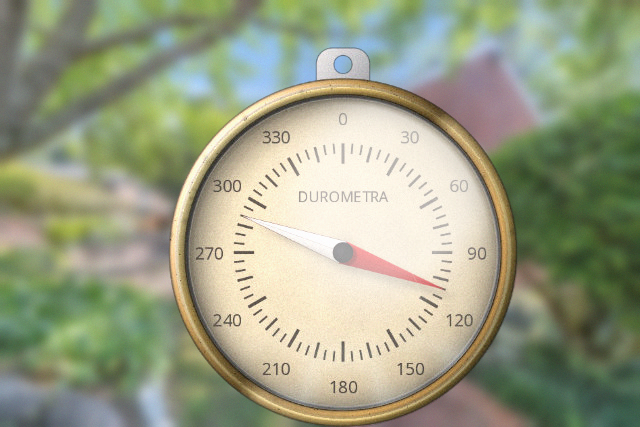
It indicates 110 °
